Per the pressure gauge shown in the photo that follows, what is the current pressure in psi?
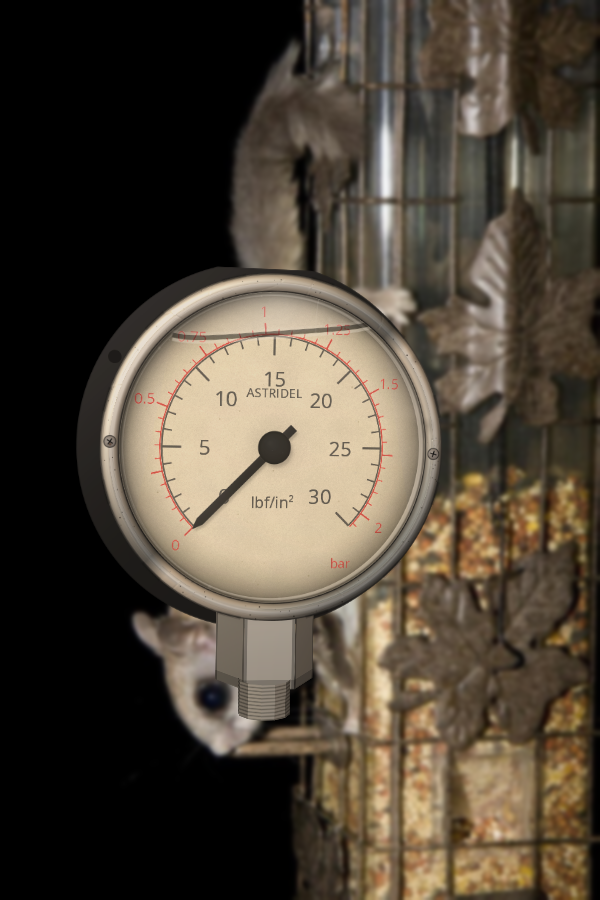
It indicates 0 psi
